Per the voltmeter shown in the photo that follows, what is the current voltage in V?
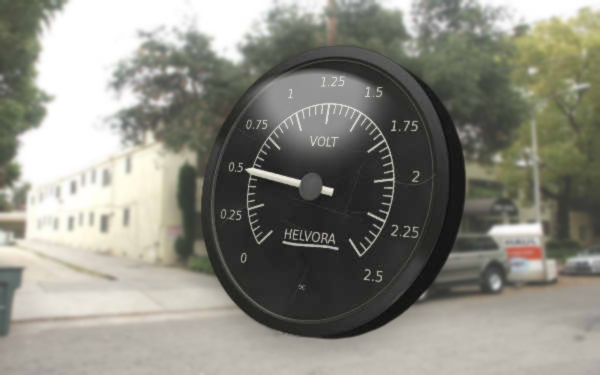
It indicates 0.5 V
